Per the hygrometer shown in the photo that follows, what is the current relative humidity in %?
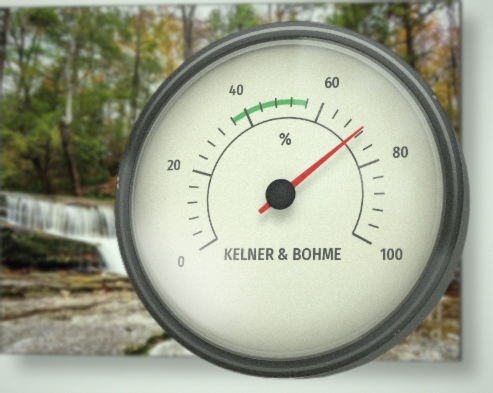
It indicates 72 %
